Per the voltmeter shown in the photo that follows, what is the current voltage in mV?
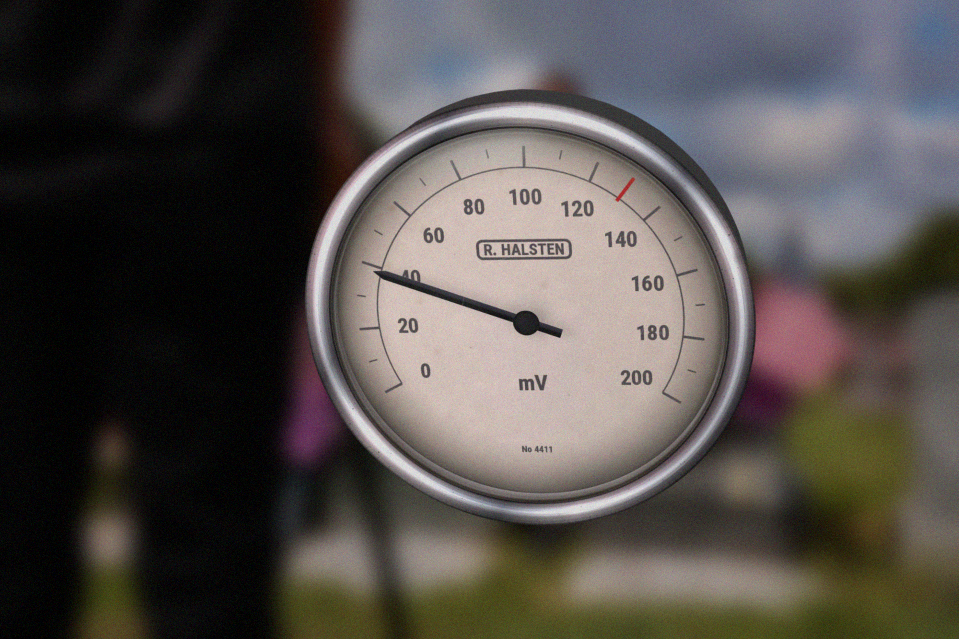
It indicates 40 mV
